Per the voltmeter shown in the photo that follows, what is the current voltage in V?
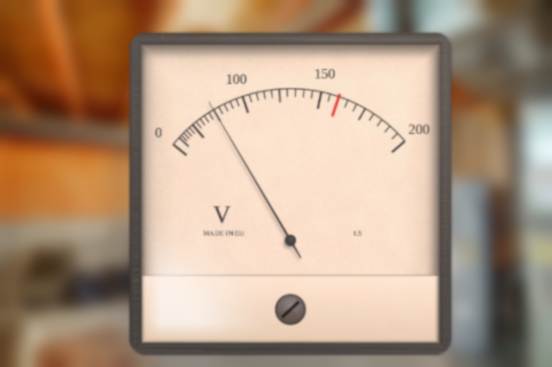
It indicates 75 V
